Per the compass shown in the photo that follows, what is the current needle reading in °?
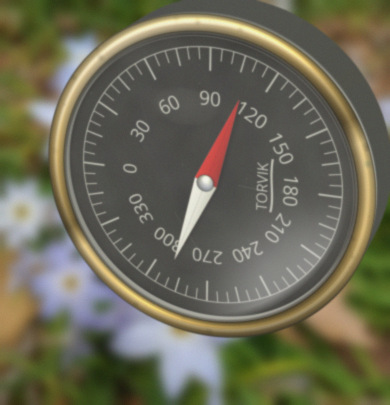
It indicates 110 °
